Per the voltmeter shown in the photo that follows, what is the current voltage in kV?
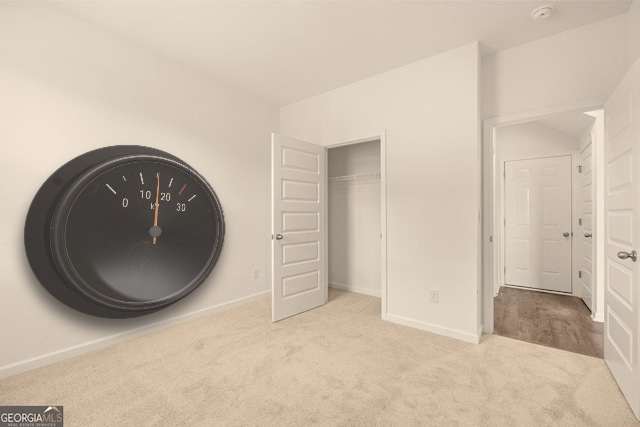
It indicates 15 kV
